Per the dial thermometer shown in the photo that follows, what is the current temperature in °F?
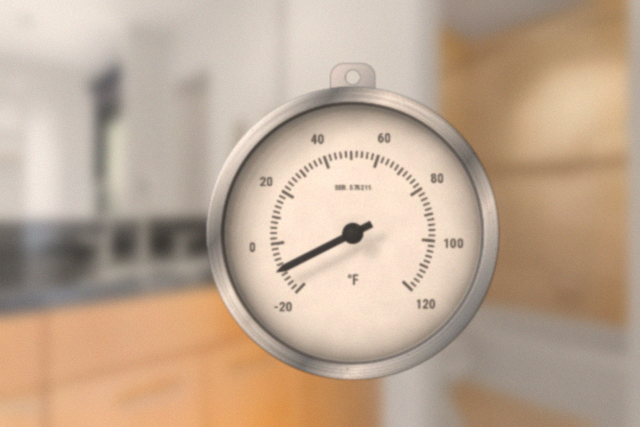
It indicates -10 °F
